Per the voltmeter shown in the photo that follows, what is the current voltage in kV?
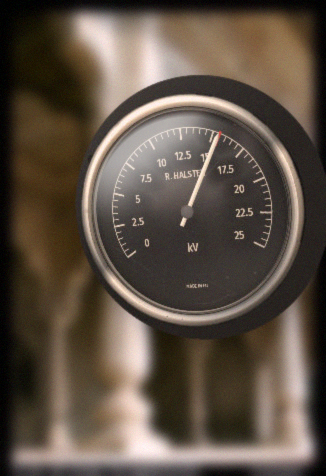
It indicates 15.5 kV
